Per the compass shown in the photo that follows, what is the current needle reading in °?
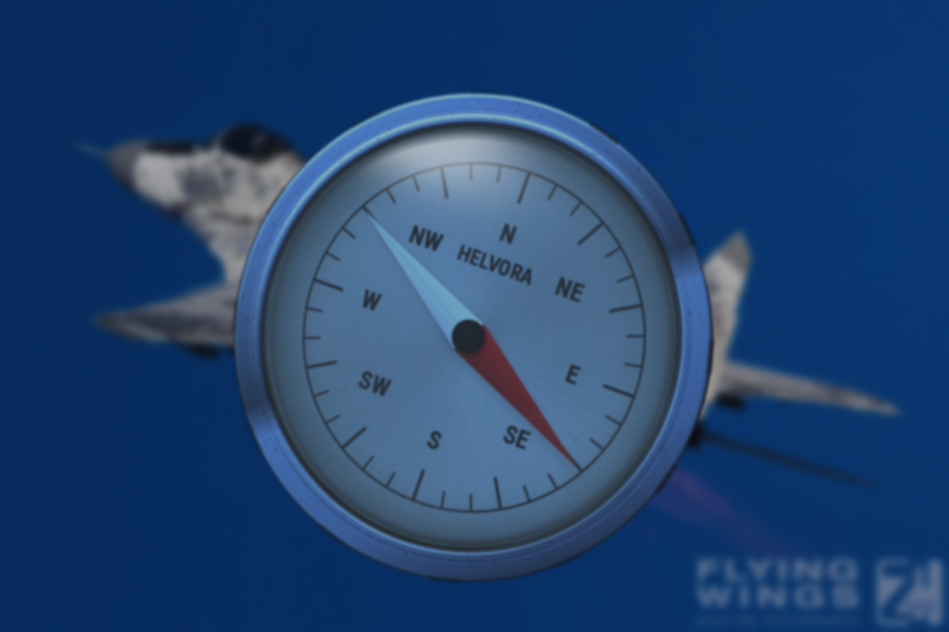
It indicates 120 °
